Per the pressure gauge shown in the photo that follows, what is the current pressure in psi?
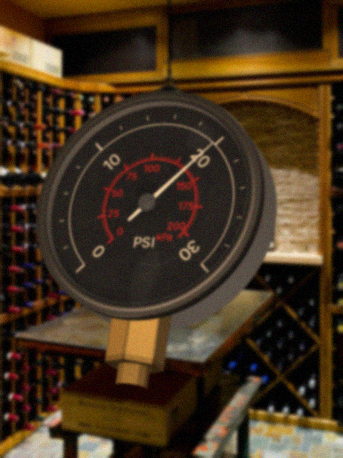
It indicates 20 psi
